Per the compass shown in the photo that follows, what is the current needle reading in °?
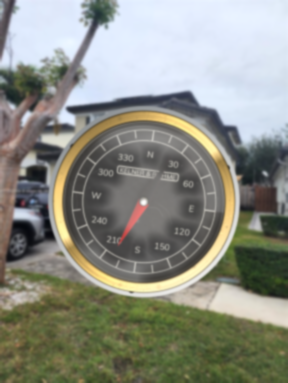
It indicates 202.5 °
